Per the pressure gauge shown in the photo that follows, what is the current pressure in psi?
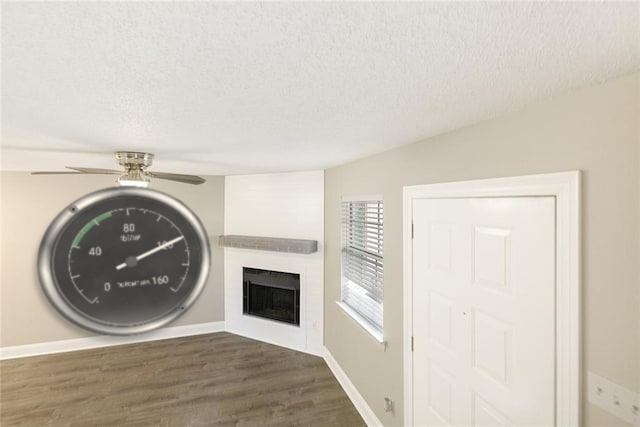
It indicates 120 psi
